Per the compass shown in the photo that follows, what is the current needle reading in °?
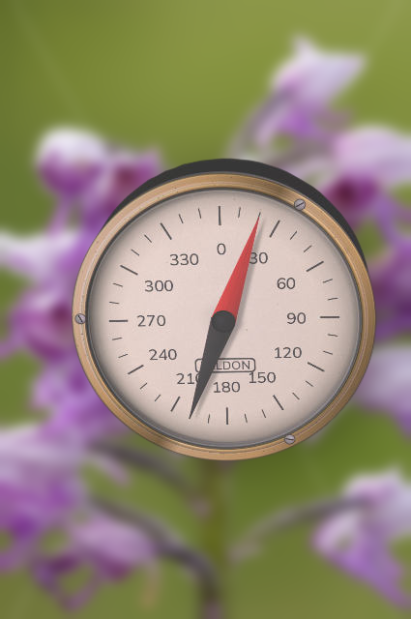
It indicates 20 °
